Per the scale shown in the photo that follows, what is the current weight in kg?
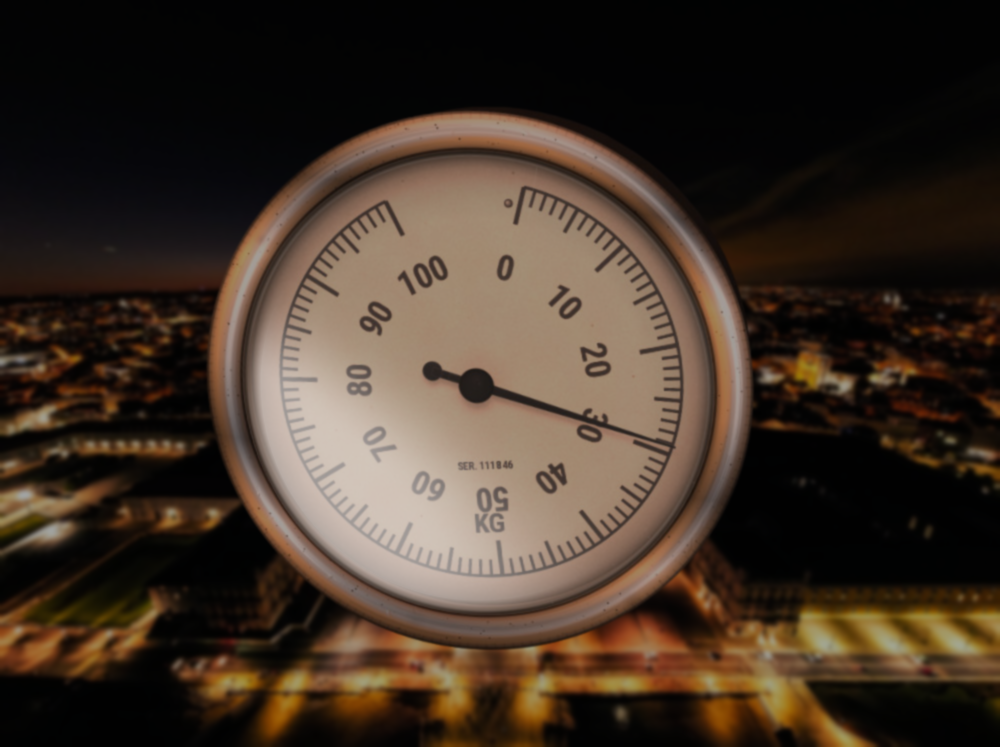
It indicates 29 kg
